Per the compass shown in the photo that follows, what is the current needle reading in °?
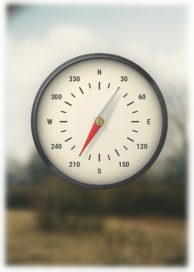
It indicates 210 °
